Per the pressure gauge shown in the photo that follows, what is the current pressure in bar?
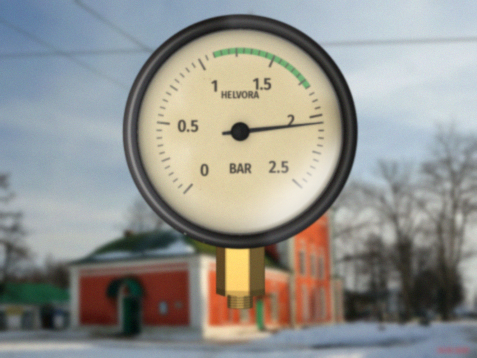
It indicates 2.05 bar
